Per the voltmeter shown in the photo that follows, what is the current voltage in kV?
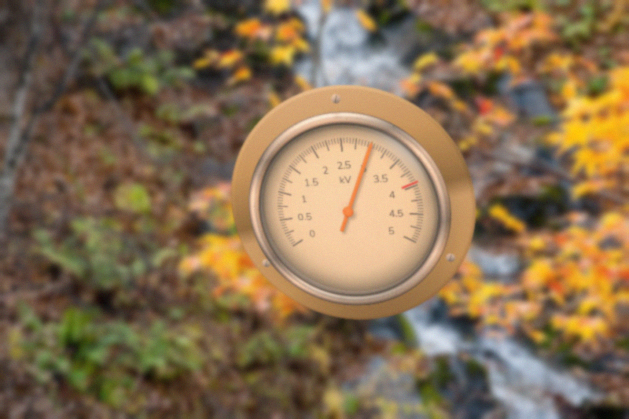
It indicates 3 kV
